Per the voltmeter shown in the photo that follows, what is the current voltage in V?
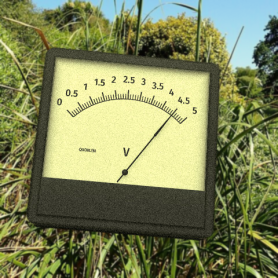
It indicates 4.5 V
